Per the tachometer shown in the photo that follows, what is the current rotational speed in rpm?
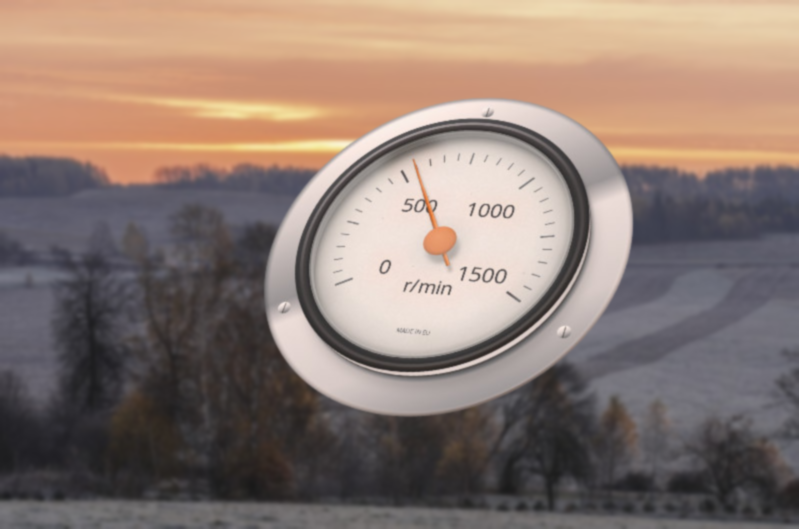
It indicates 550 rpm
